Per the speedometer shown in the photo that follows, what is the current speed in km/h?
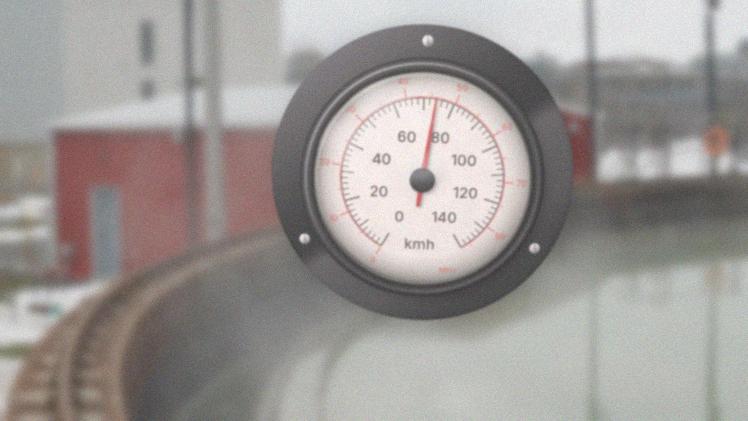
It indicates 74 km/h
